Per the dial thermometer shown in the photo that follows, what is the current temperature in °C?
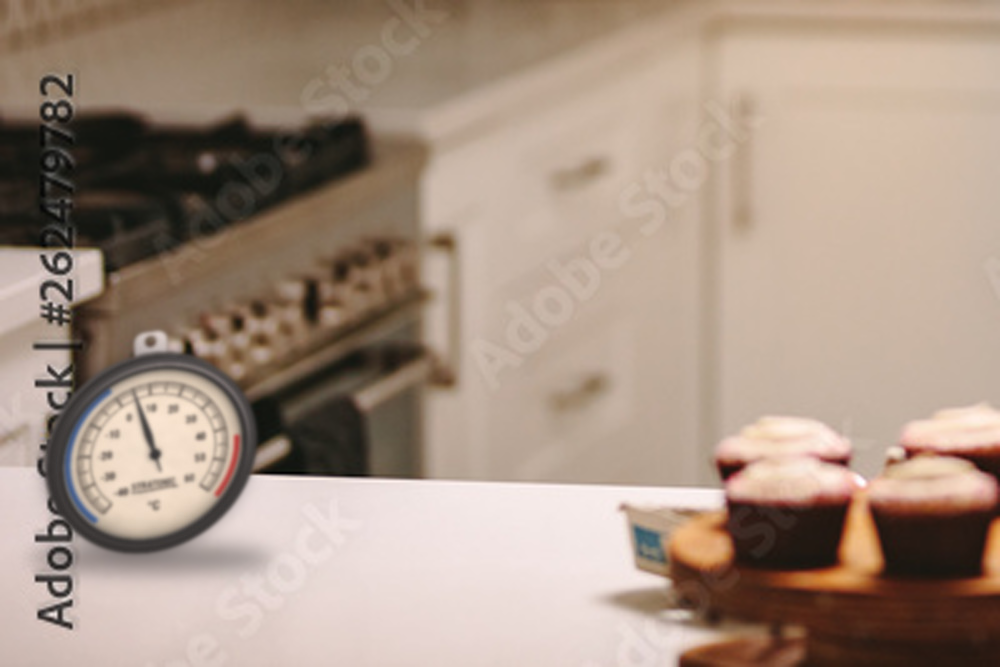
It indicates 5 °C
